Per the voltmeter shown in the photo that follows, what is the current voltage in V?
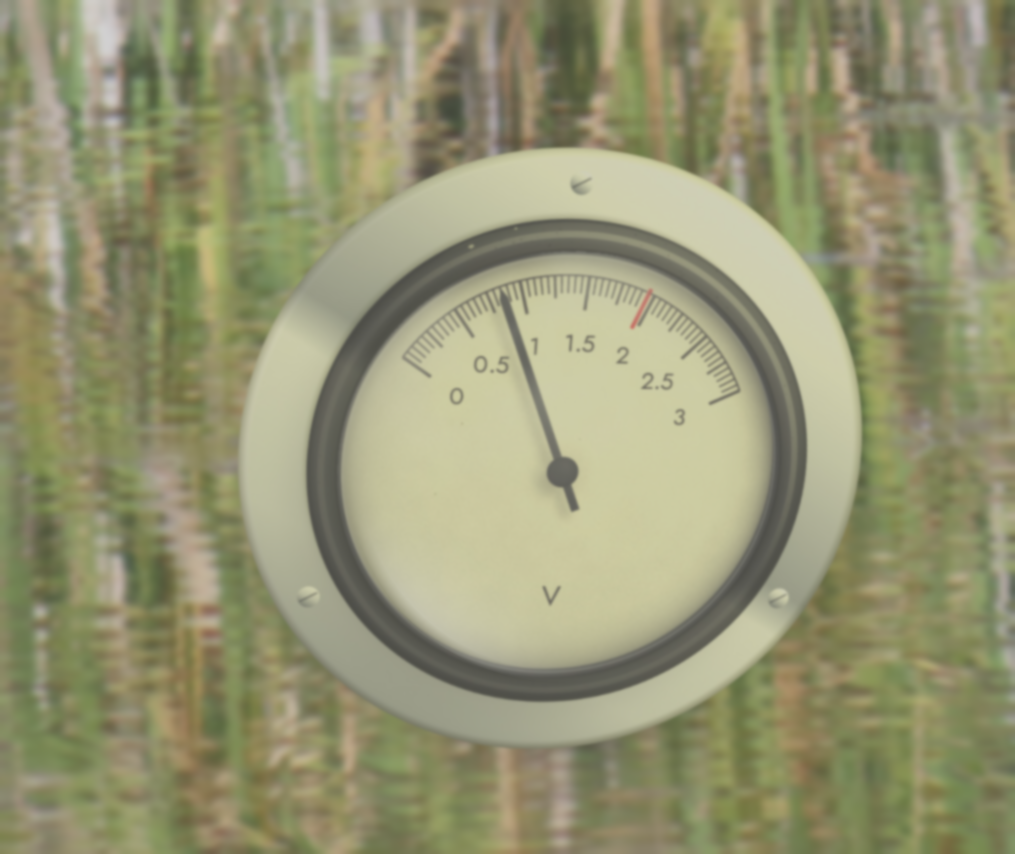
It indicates 0.85 V
